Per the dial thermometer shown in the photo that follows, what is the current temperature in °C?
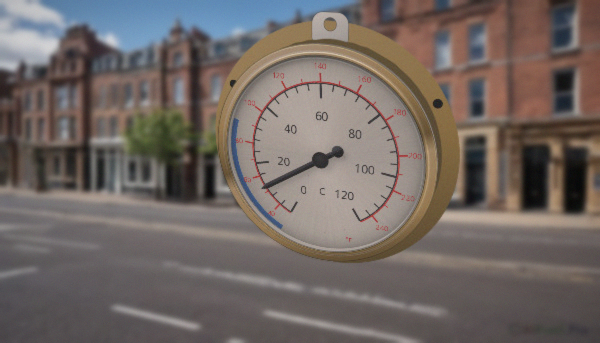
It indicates 12 °C
